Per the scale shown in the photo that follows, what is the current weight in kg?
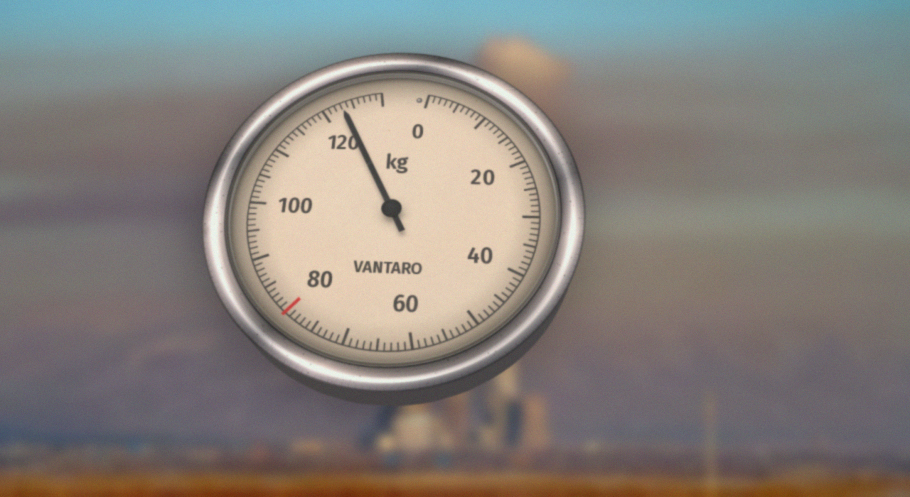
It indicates 123 kg
